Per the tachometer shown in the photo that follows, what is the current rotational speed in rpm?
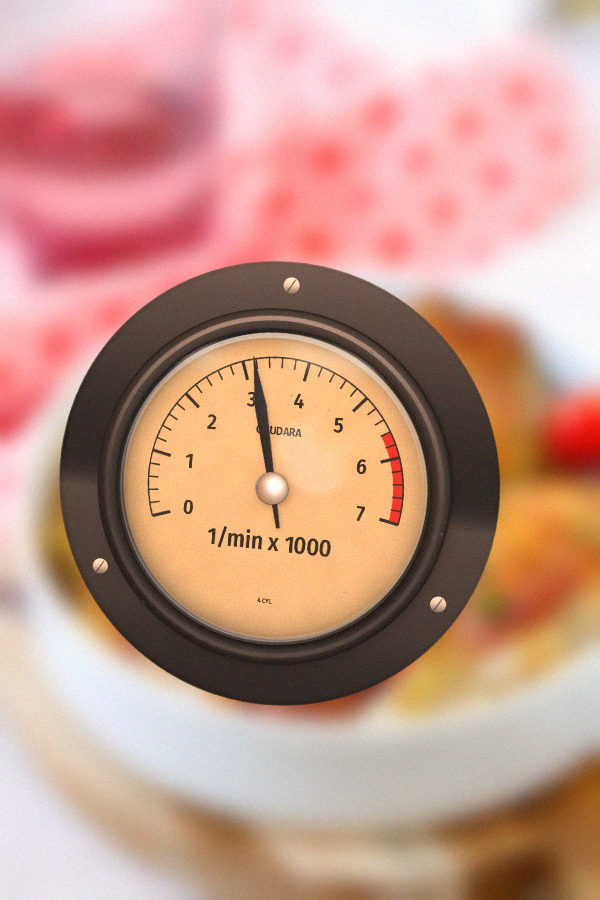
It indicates 3200 rpm
